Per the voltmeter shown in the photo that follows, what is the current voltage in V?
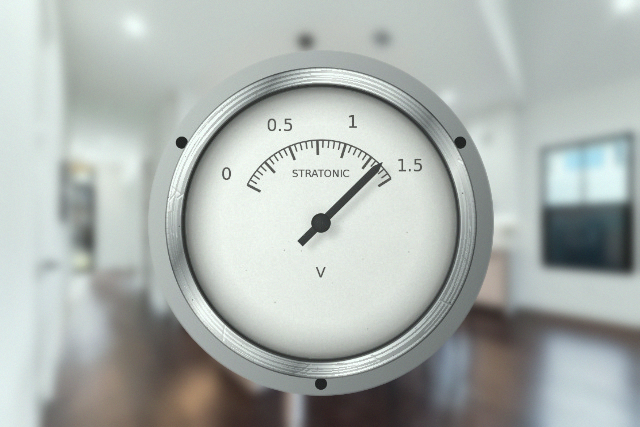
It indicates 1.35 V
